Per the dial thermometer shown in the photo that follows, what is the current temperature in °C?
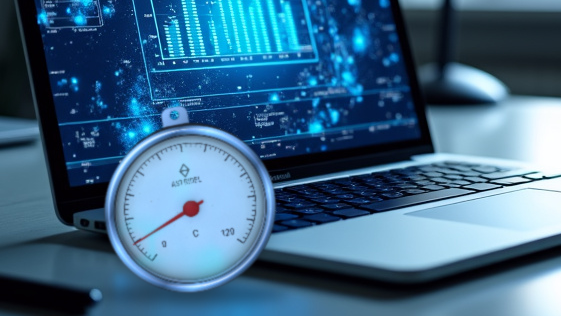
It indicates 10 °C
